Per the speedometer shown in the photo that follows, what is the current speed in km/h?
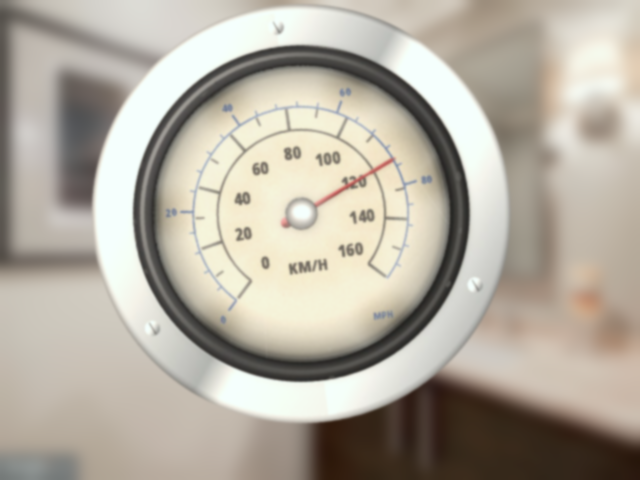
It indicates 120 km/h
